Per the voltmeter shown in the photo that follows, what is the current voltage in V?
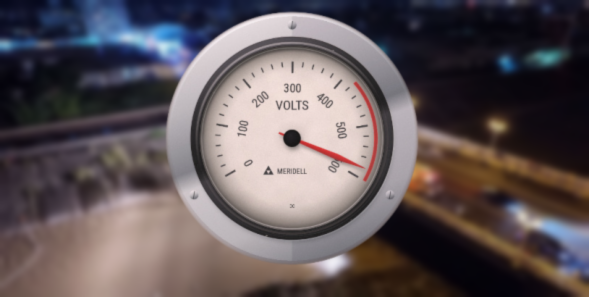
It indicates 580 V
